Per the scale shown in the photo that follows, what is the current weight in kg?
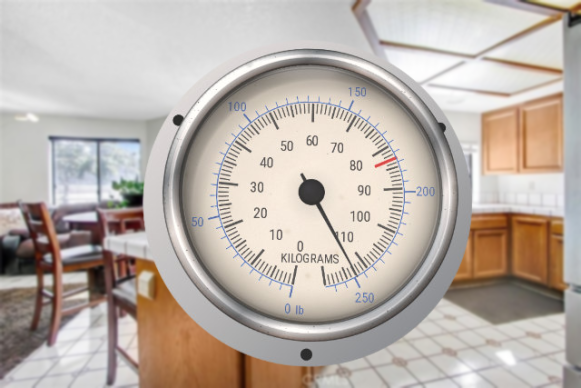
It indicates 113 kg
